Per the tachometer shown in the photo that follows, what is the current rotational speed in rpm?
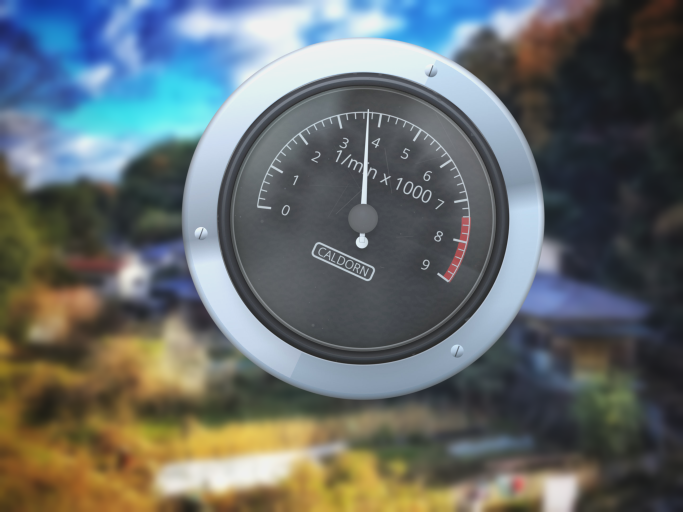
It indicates 3700 rpm
